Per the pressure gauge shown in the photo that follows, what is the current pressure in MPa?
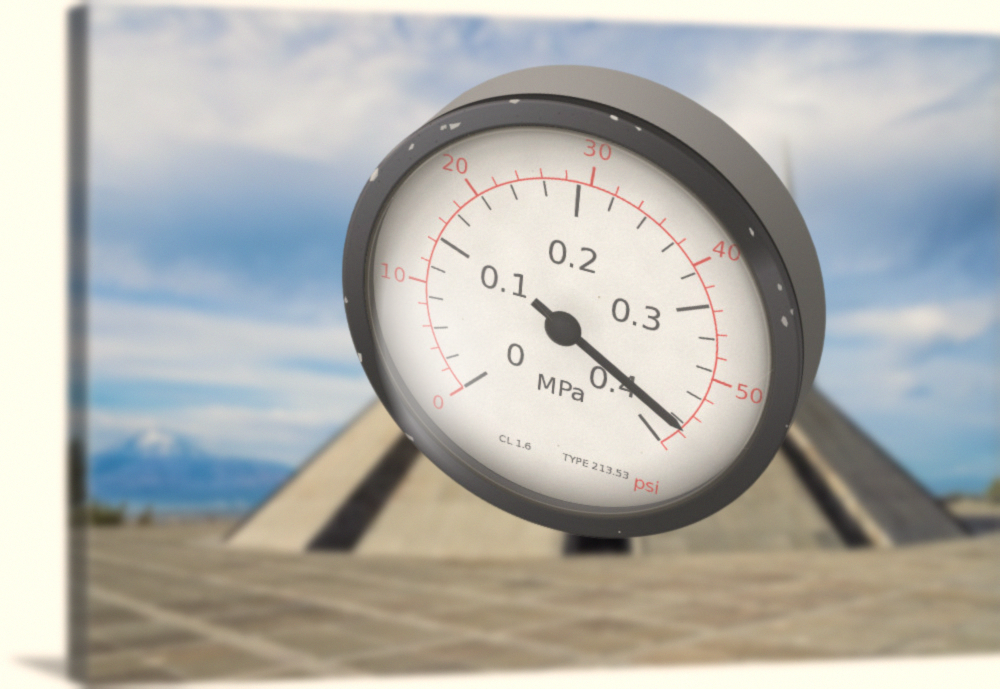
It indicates 0.38 MPa
